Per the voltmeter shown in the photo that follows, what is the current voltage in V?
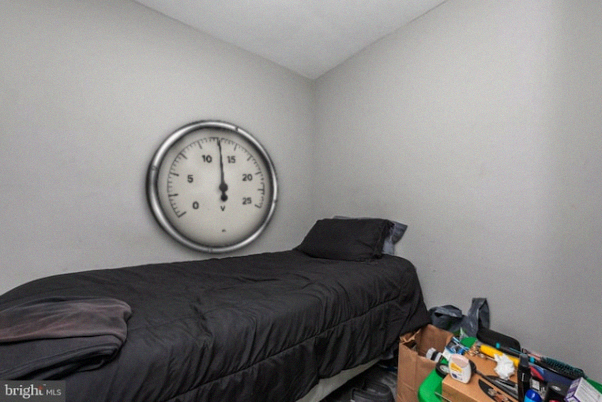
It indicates 12.5 V
